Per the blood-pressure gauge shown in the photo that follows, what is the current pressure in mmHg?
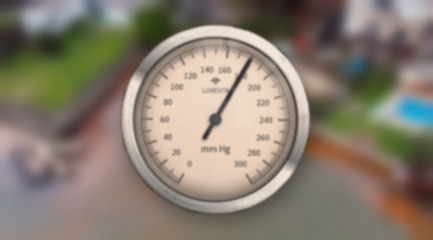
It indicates 180 mmHg
